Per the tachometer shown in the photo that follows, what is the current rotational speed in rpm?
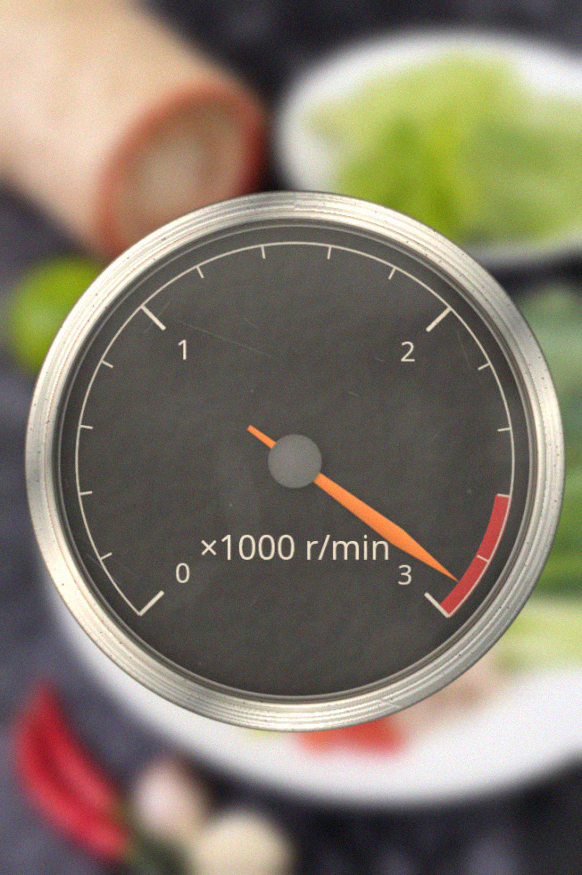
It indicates 2900 rpm
